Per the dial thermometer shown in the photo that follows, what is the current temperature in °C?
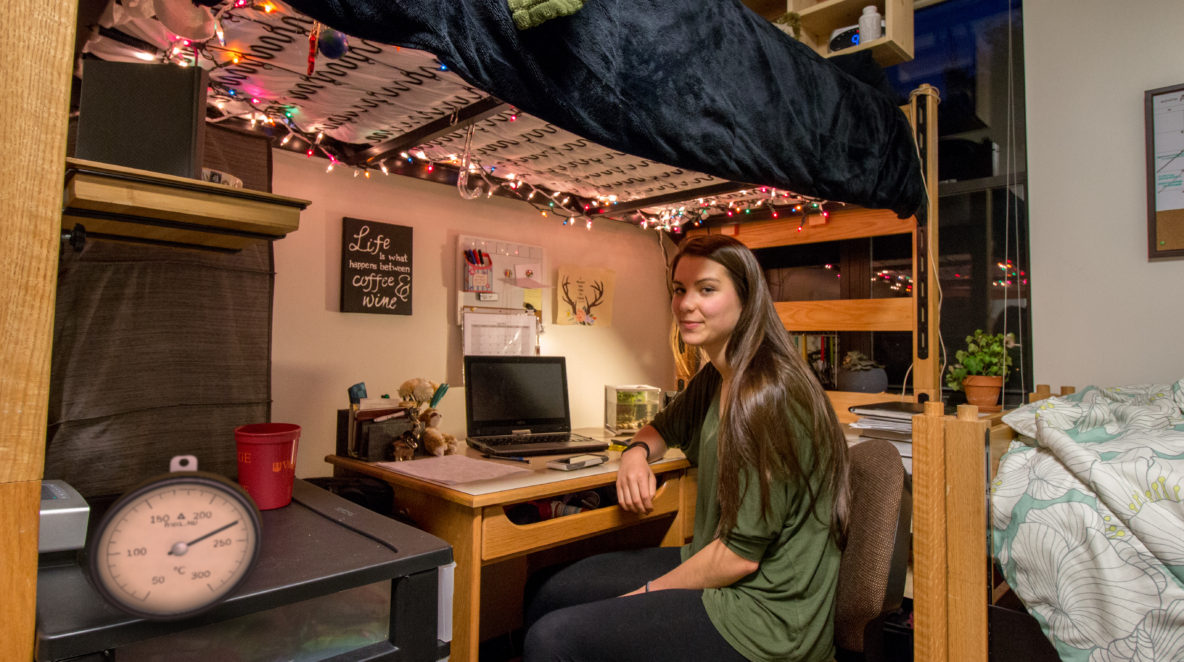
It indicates 230 °C
